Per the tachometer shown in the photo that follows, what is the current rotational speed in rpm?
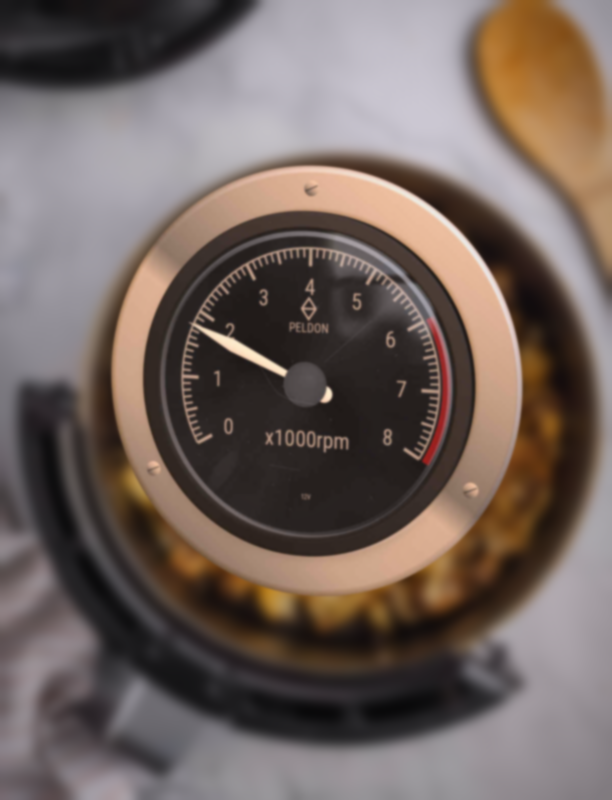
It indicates 1800 rpm
